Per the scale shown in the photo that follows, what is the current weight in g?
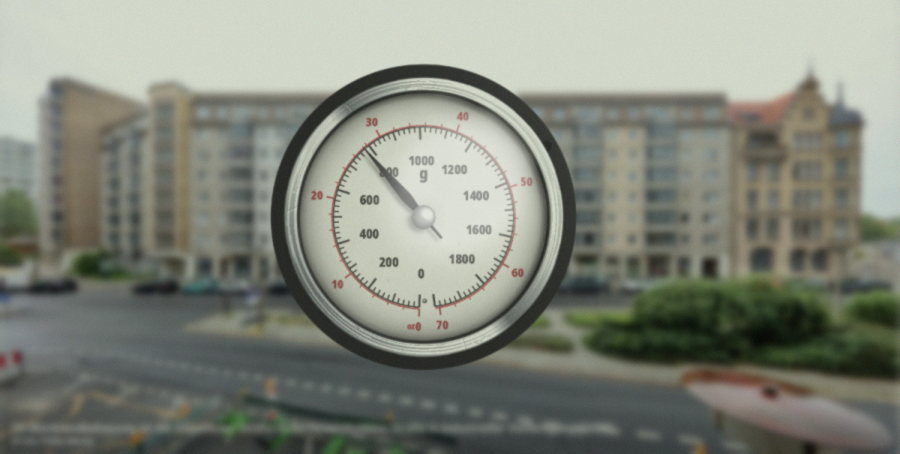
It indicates 780 g
